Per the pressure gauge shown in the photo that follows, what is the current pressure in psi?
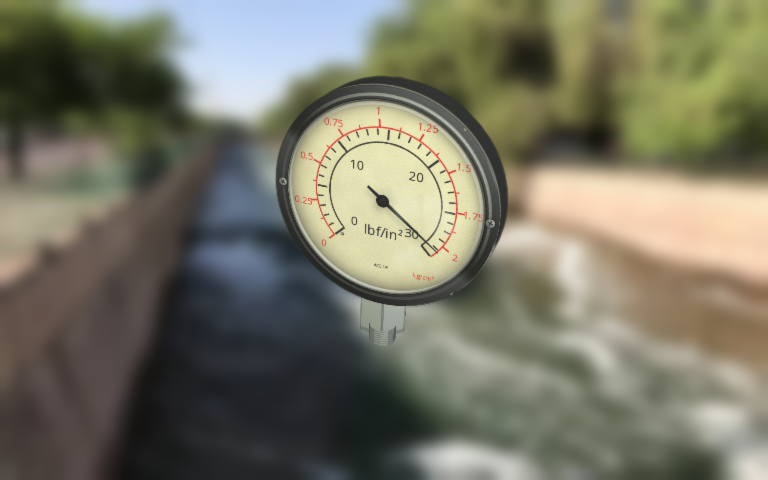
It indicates 29 psi
